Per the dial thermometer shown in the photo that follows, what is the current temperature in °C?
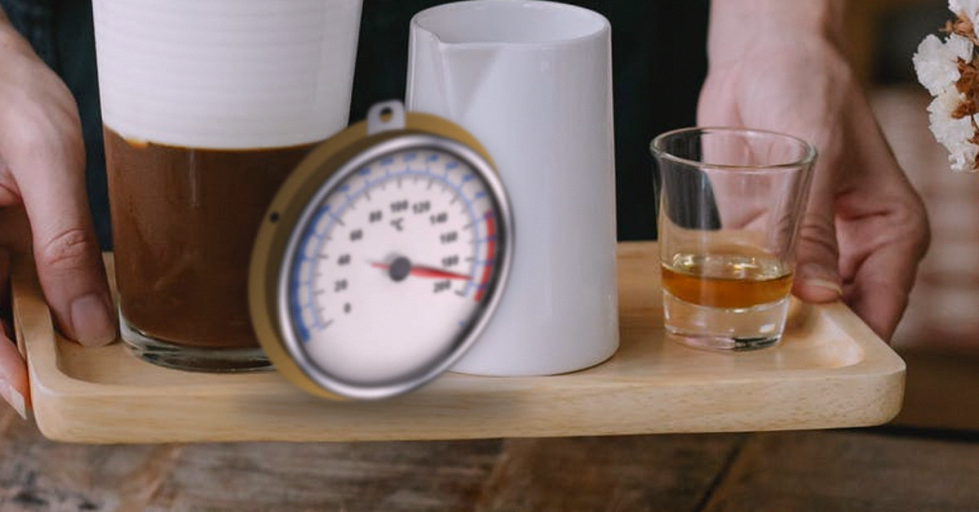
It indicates 190 °C
